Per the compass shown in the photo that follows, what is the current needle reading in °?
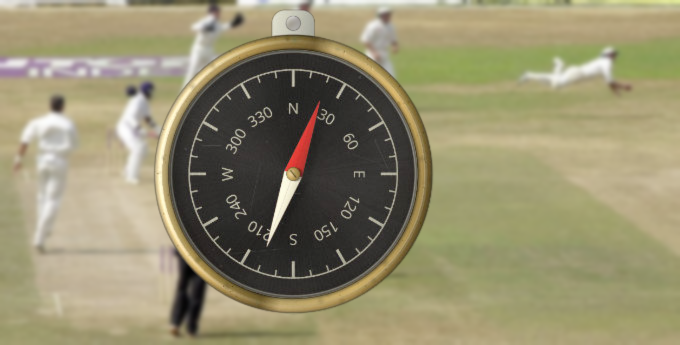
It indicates 20 °
